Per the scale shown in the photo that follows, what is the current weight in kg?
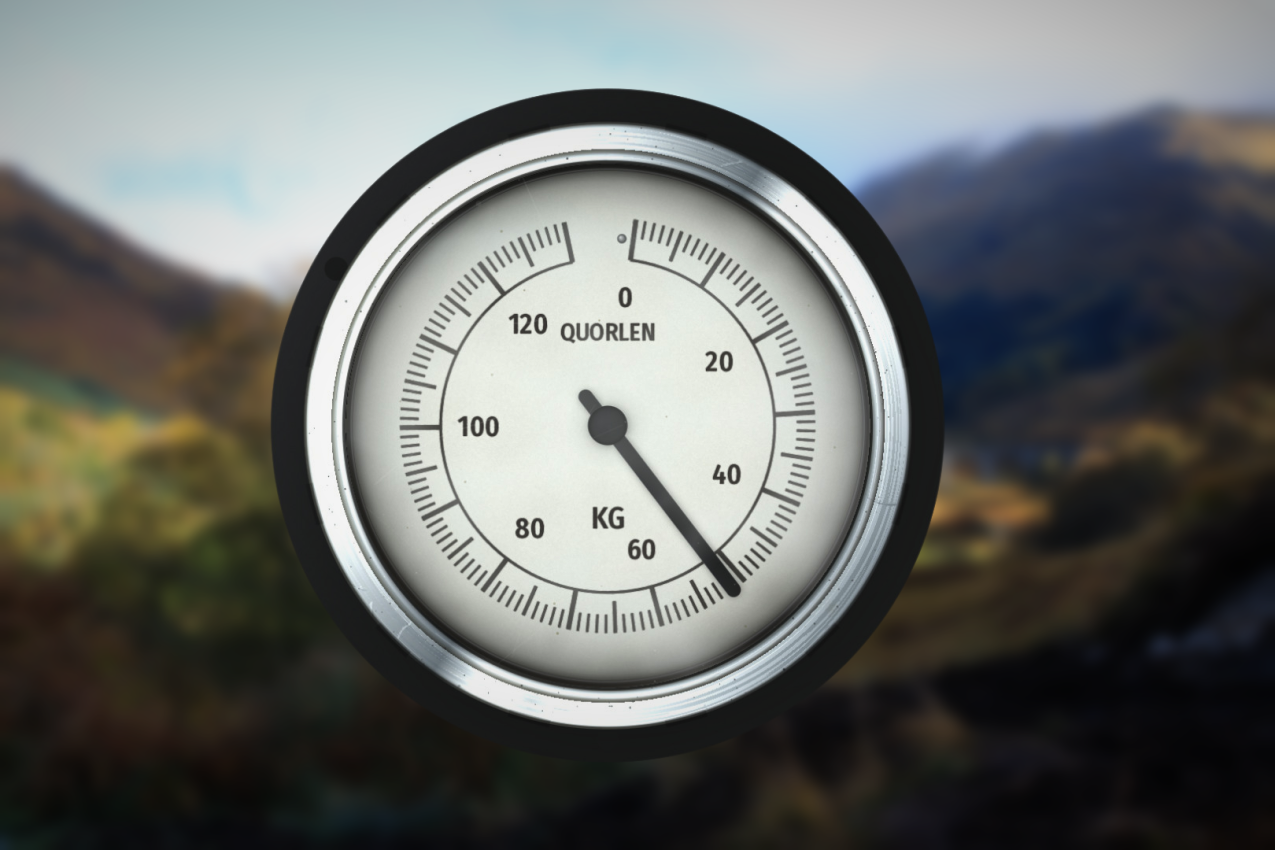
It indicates 51.5 kg
